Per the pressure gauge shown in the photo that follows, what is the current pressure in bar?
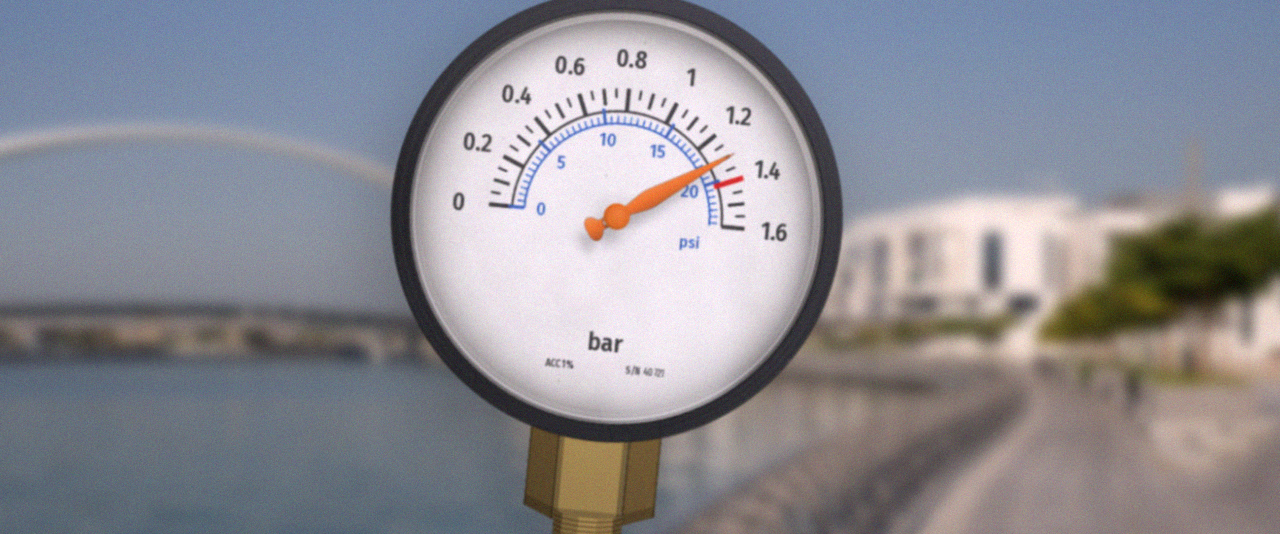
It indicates 1.3 bar
